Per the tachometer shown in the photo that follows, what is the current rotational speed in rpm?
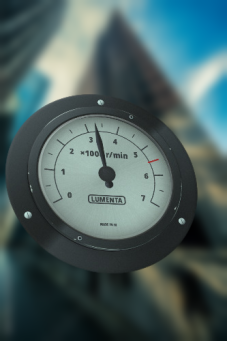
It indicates 3250 rpm
